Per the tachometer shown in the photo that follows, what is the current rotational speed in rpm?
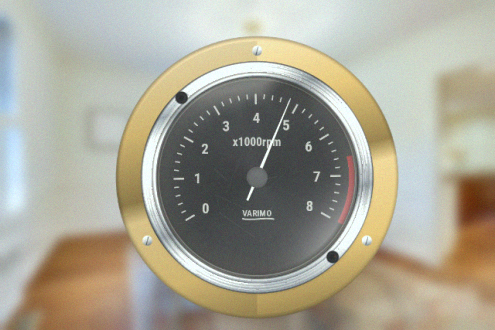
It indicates 4800 rpm
